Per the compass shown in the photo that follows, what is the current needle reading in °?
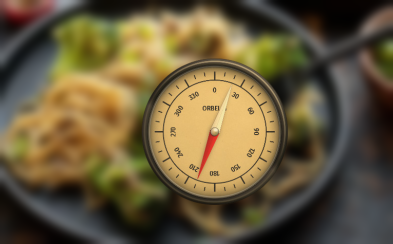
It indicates 200 °
